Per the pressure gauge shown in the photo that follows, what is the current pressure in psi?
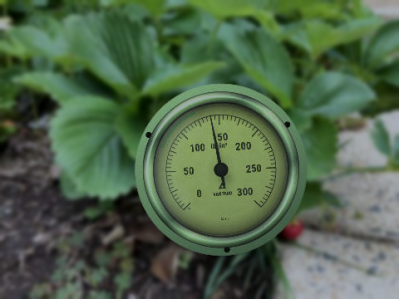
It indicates 140 psi
